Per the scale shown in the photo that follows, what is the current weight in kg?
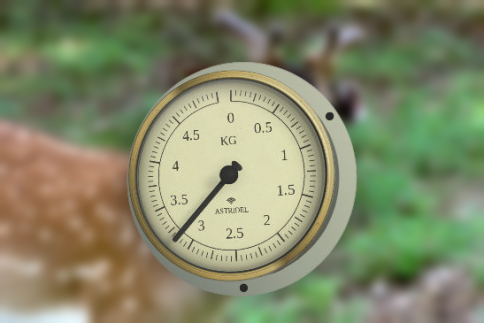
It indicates 3.15 kg
